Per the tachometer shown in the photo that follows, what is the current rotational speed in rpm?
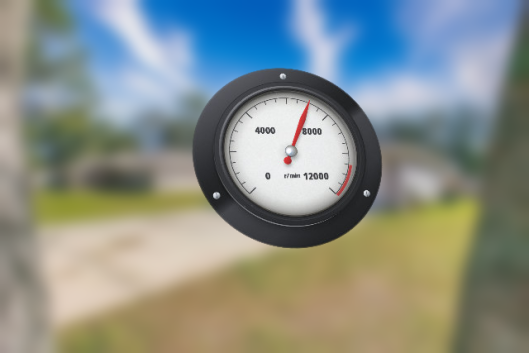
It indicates 7000 rpm
